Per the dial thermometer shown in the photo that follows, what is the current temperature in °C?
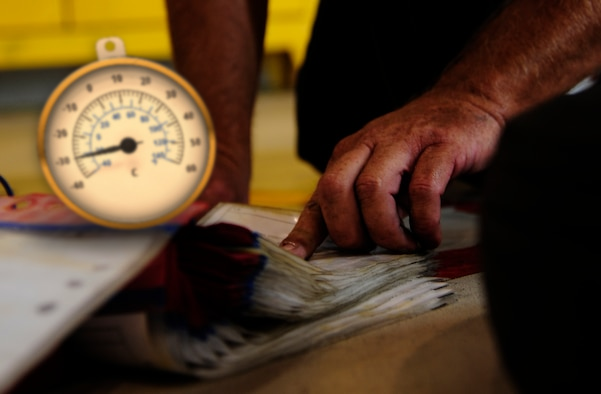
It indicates -30 °C
